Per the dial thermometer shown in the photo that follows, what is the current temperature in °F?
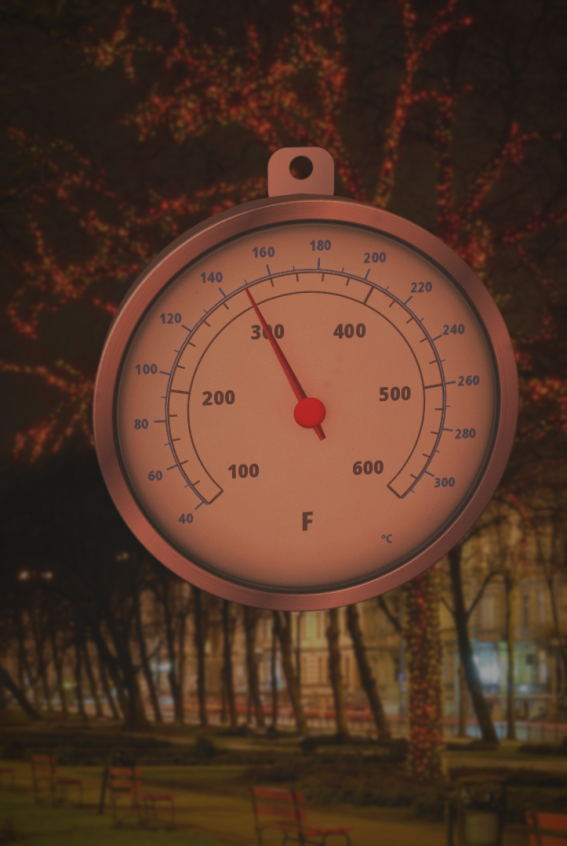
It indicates 300 °F
